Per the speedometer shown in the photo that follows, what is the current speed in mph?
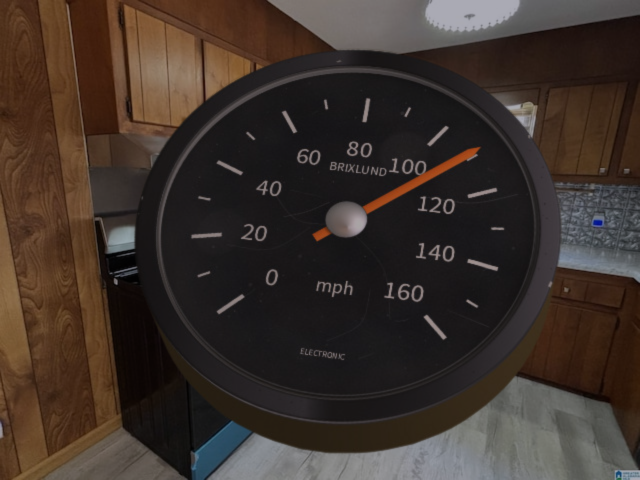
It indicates 110 mph
